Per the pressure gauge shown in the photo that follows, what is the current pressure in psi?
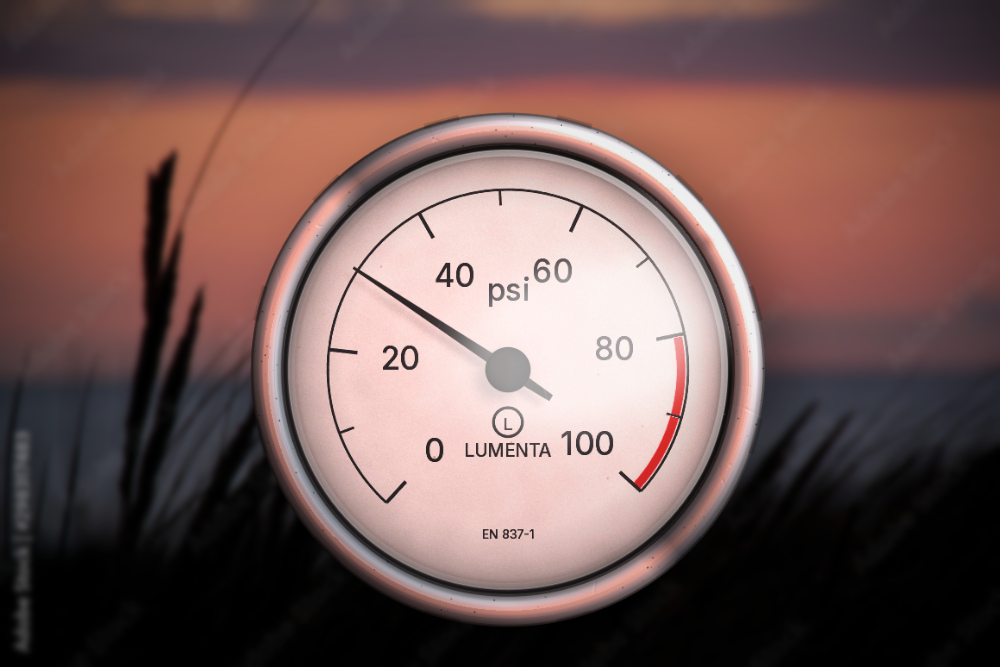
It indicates 30 psi
